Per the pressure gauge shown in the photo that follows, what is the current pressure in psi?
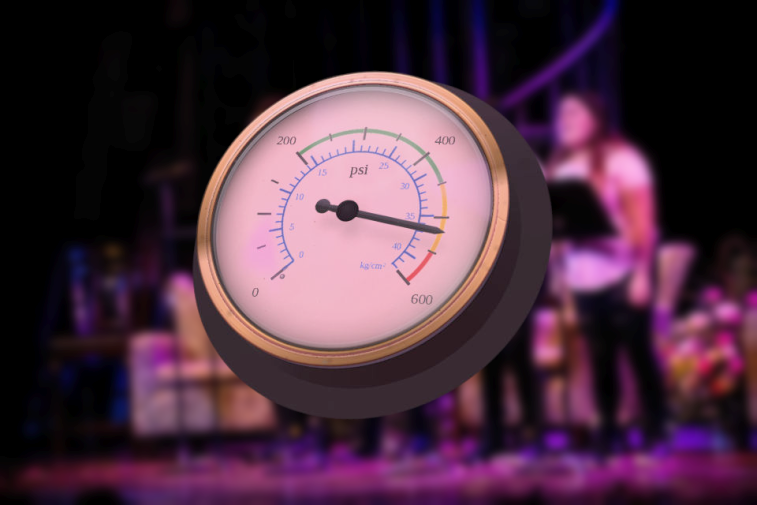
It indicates 525 psi
